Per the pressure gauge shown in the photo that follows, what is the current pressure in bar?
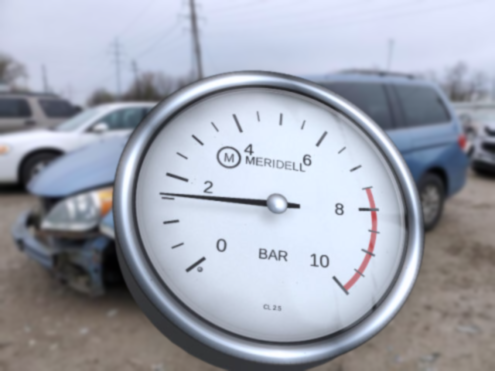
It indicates 1.5 bar
